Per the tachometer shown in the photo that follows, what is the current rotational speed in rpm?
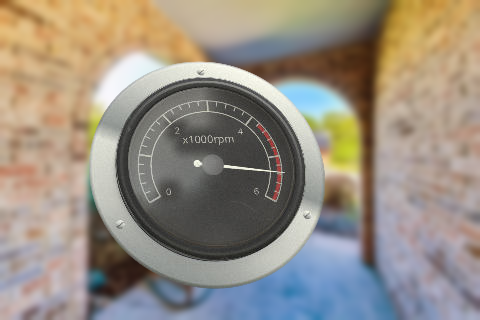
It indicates 5400 rpm
